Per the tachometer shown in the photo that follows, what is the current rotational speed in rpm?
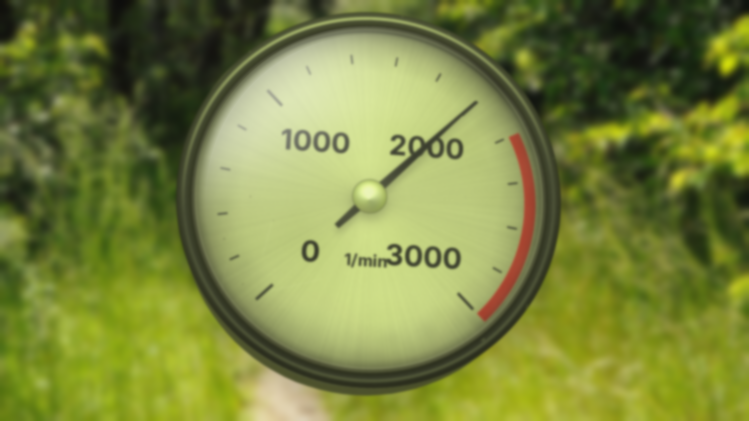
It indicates 2000 rpm
